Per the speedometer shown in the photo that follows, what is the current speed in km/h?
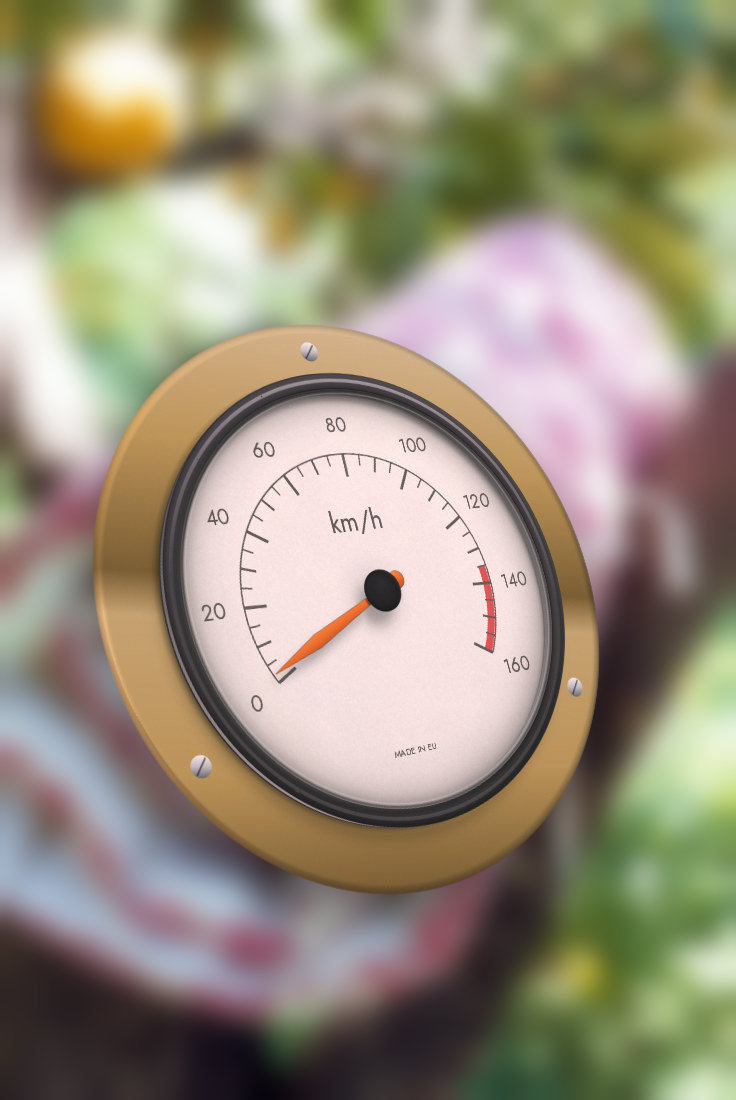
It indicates 2.5 km/h
